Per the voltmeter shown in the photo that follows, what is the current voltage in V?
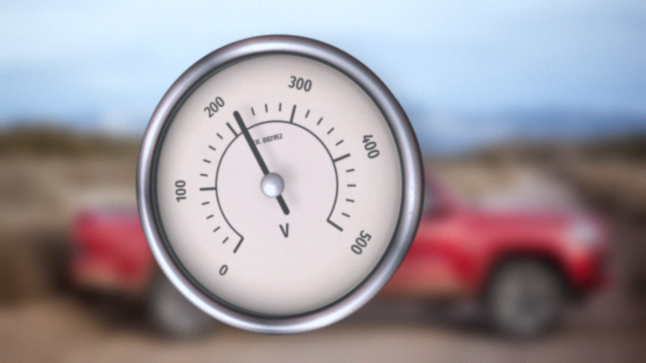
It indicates 220 V
